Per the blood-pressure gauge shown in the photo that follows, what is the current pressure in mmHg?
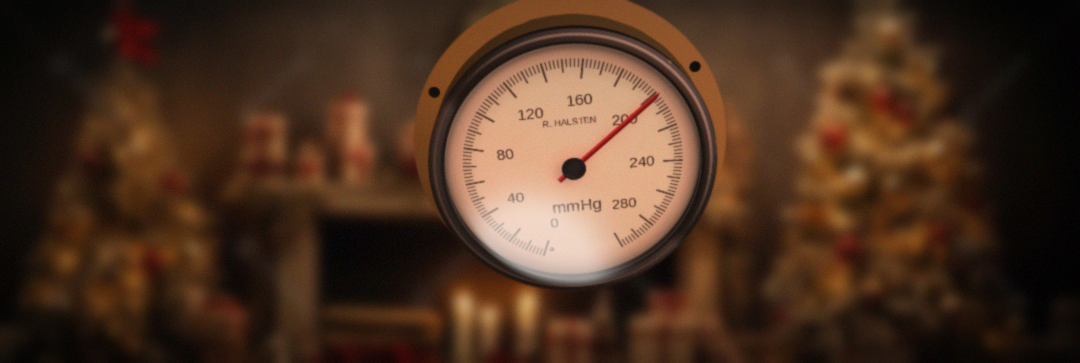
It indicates 200 mmHg
